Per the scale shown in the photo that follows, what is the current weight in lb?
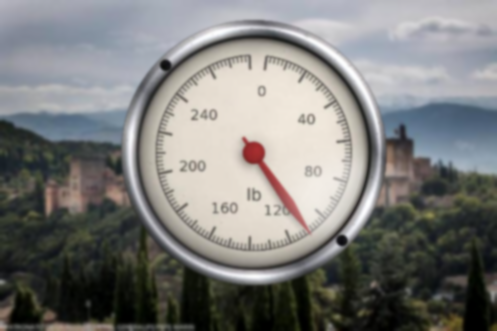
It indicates 110 lb
